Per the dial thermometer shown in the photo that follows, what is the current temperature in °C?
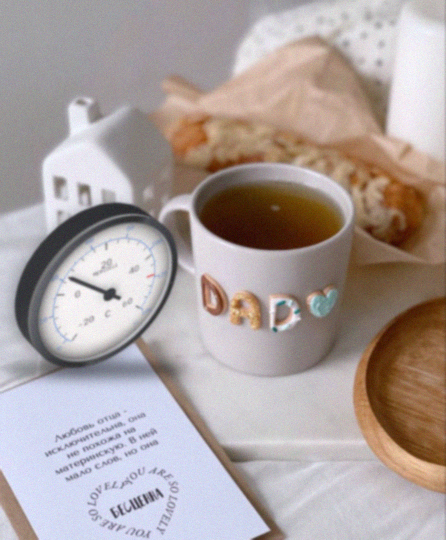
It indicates 6 °C
